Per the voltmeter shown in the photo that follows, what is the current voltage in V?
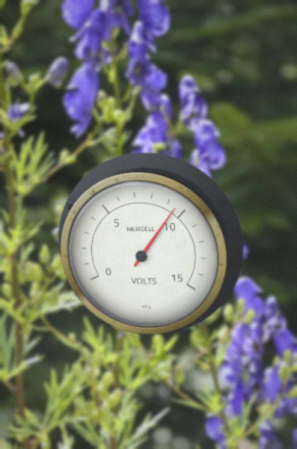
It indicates 9.5 V
